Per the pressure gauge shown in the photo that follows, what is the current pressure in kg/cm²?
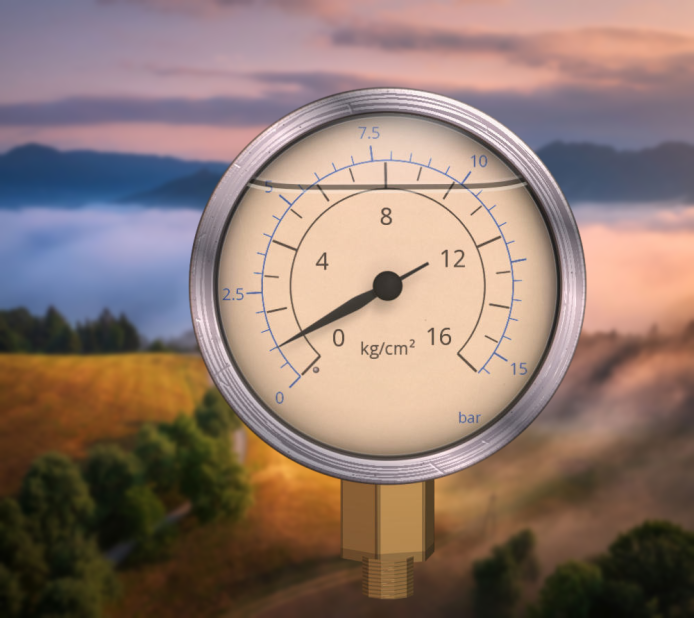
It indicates 1 kg/cm²
